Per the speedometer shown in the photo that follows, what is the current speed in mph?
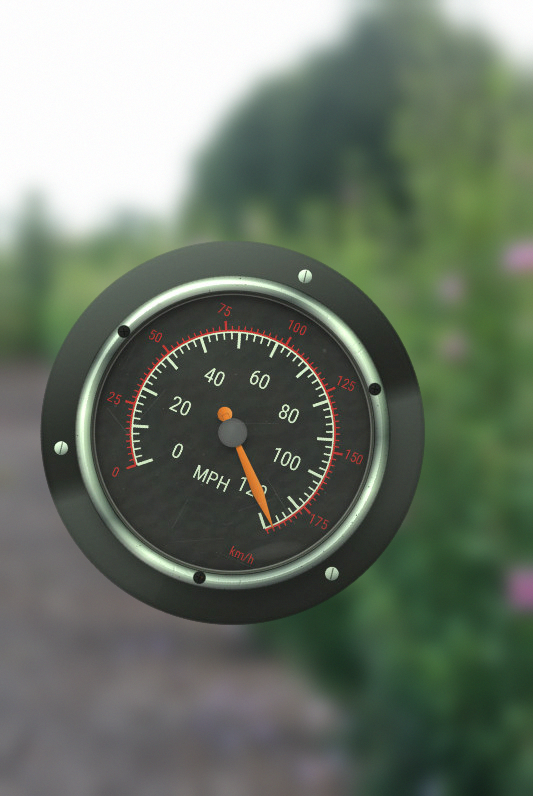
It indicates 118 mph
